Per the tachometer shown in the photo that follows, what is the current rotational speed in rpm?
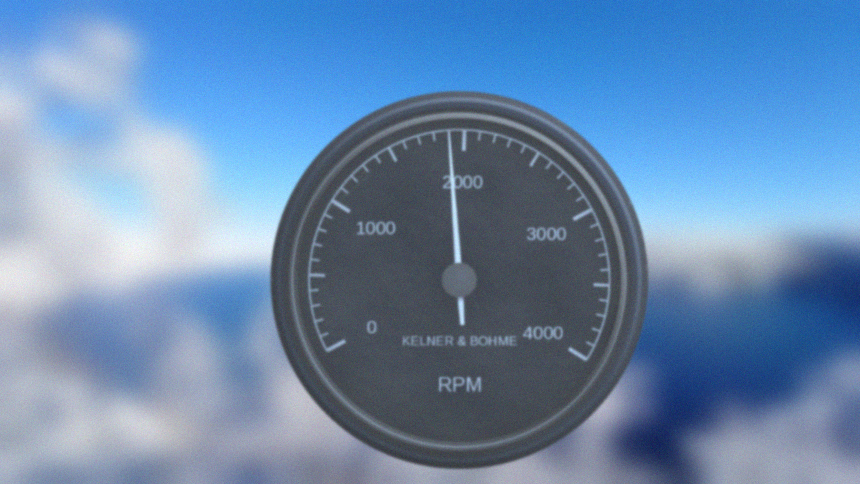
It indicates 1900 rpm
